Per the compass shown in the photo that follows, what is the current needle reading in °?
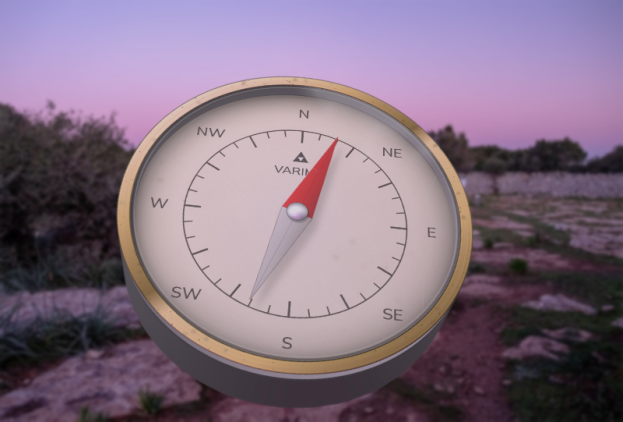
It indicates 20 °
